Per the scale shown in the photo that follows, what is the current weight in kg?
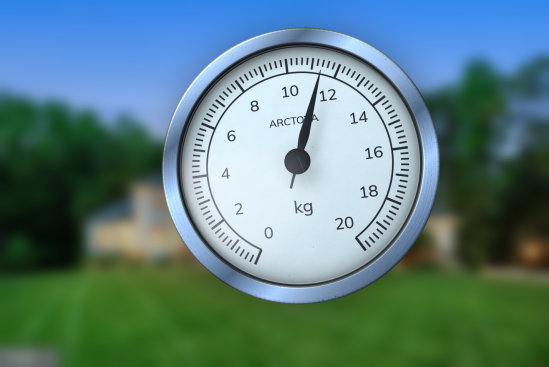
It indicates 11.4 kg
